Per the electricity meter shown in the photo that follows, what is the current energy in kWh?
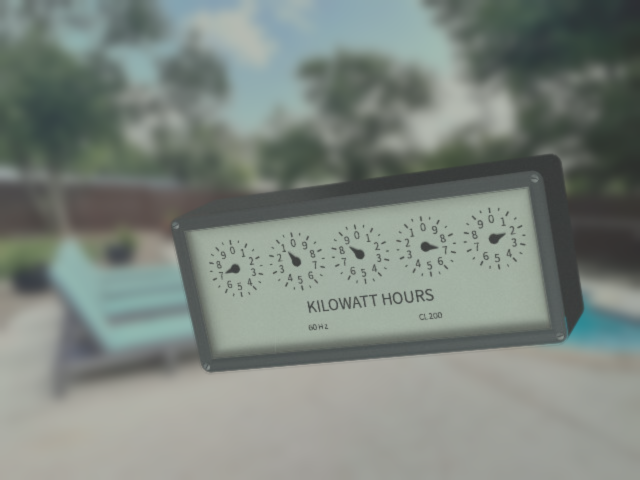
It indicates 70872 kWh
